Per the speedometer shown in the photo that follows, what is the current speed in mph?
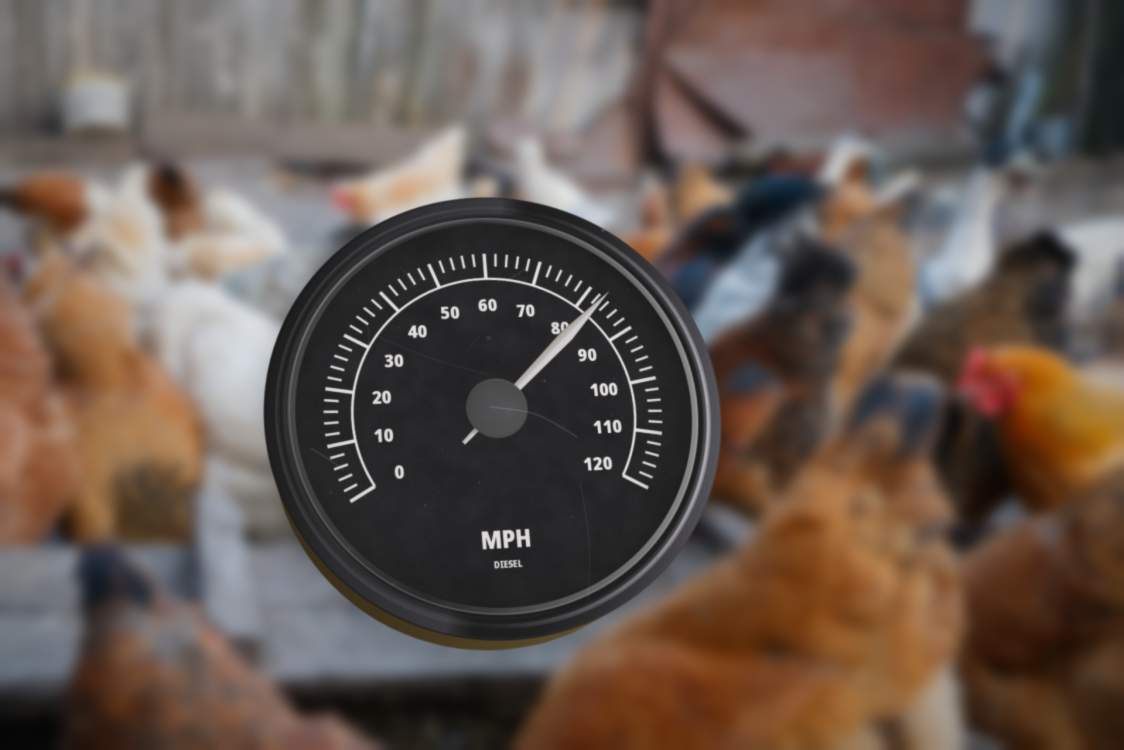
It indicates 83 mph
